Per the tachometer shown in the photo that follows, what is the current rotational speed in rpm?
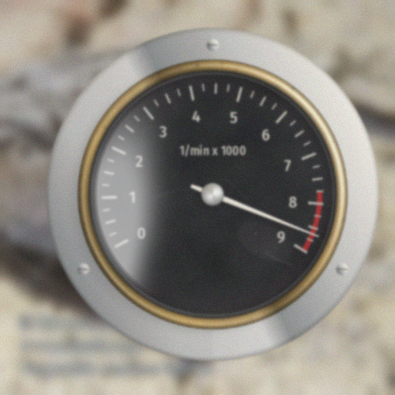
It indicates 8625 rpm
